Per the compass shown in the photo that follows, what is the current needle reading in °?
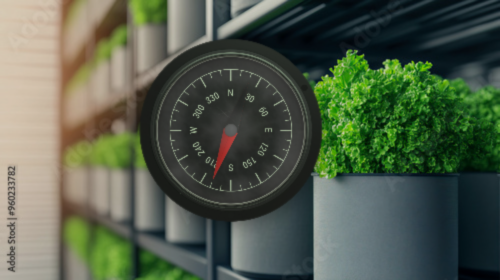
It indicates 200 °
